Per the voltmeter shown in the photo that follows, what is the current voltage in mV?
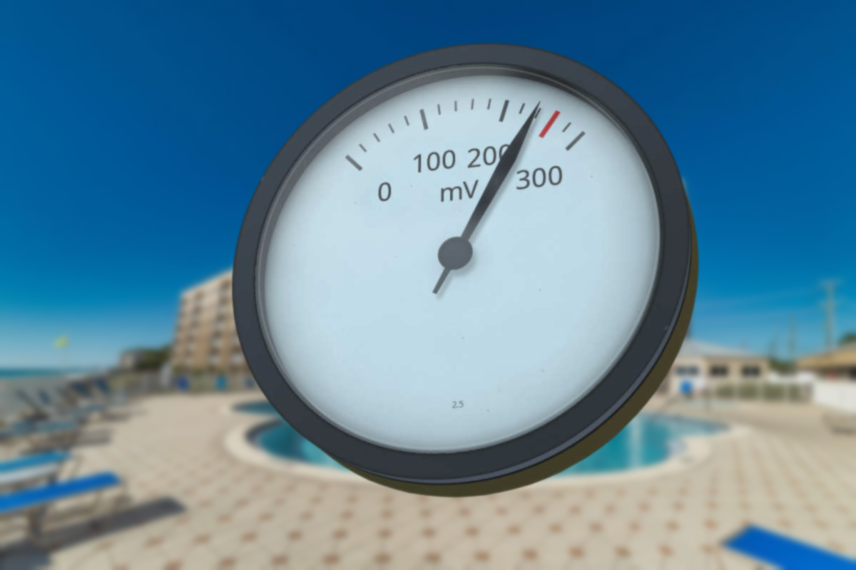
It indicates 240 mV
